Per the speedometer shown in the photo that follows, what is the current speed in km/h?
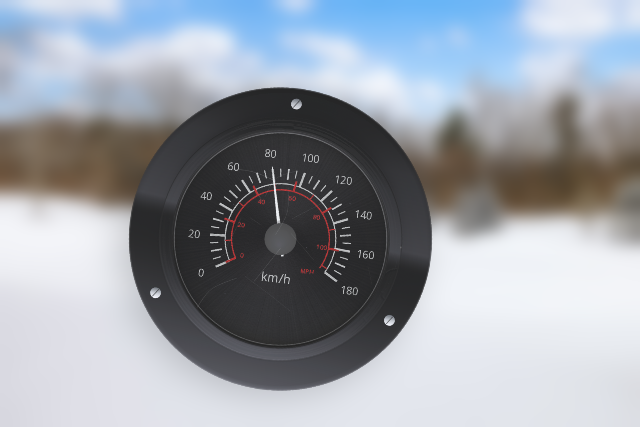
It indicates 80 km/h
